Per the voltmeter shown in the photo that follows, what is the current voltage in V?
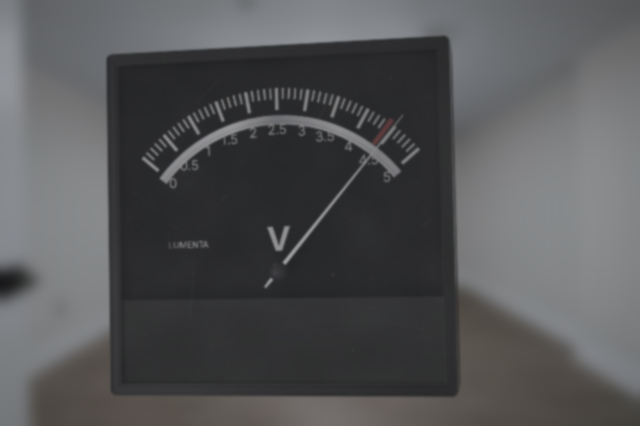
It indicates 4.5 V
